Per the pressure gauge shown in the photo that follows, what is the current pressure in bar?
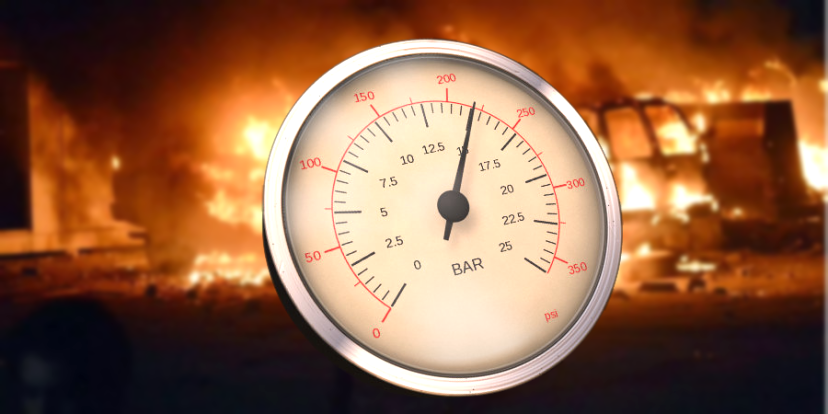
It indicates 15 bar
